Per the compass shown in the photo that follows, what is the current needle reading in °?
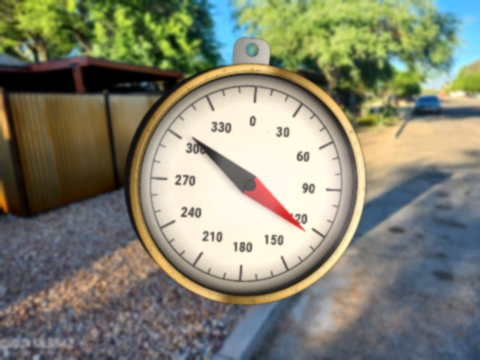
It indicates 125 °
